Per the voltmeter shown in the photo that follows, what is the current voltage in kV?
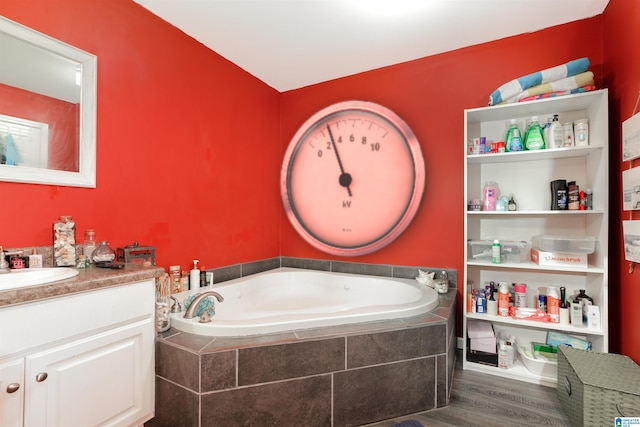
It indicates 3 kV
